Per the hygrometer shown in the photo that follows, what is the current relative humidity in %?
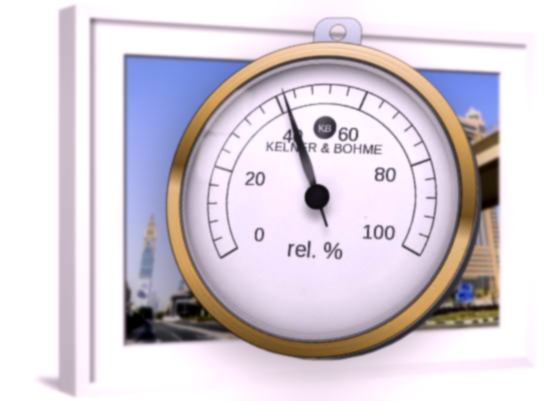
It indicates 42 %
